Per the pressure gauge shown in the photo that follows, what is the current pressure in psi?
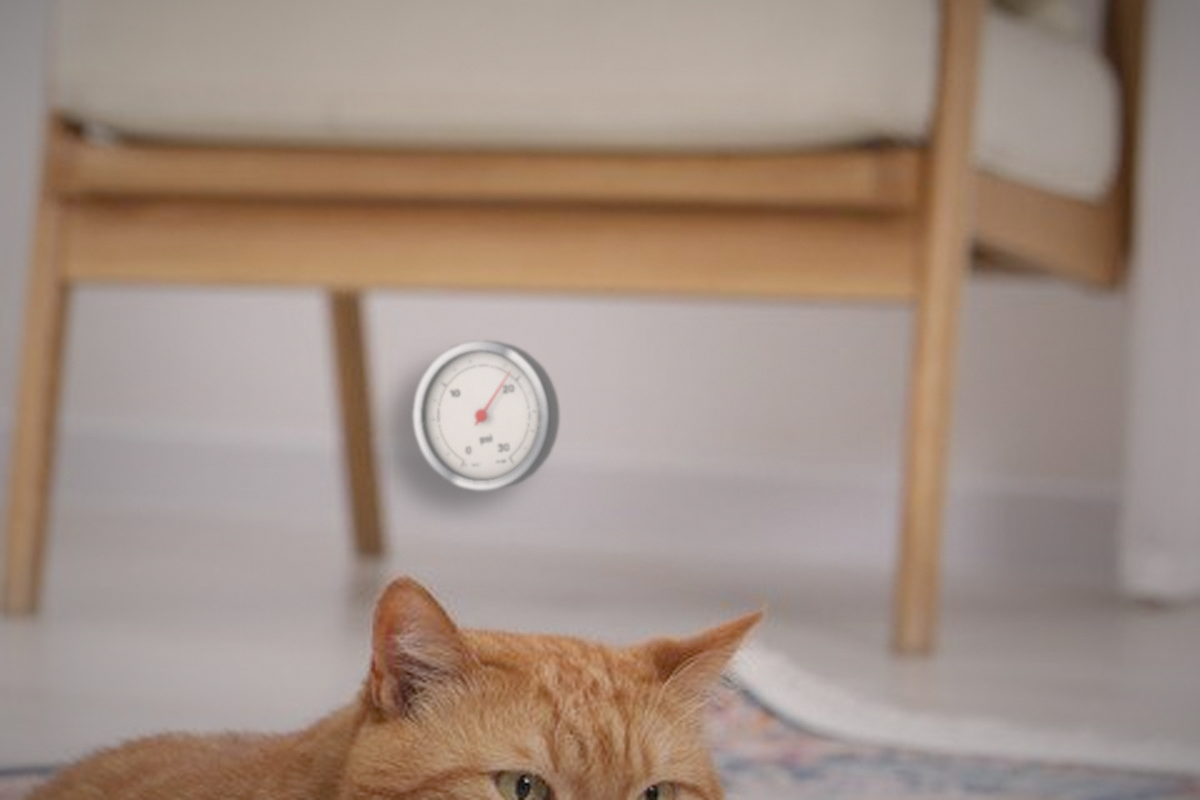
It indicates 19 psi
